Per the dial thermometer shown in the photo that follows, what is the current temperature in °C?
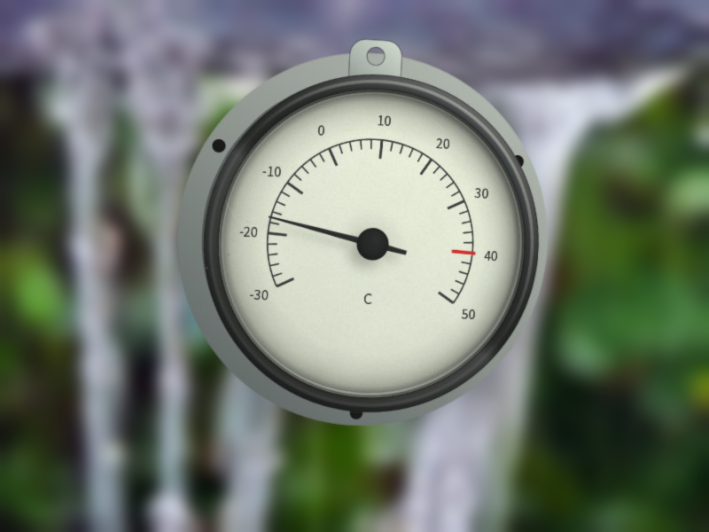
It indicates -17 °C
